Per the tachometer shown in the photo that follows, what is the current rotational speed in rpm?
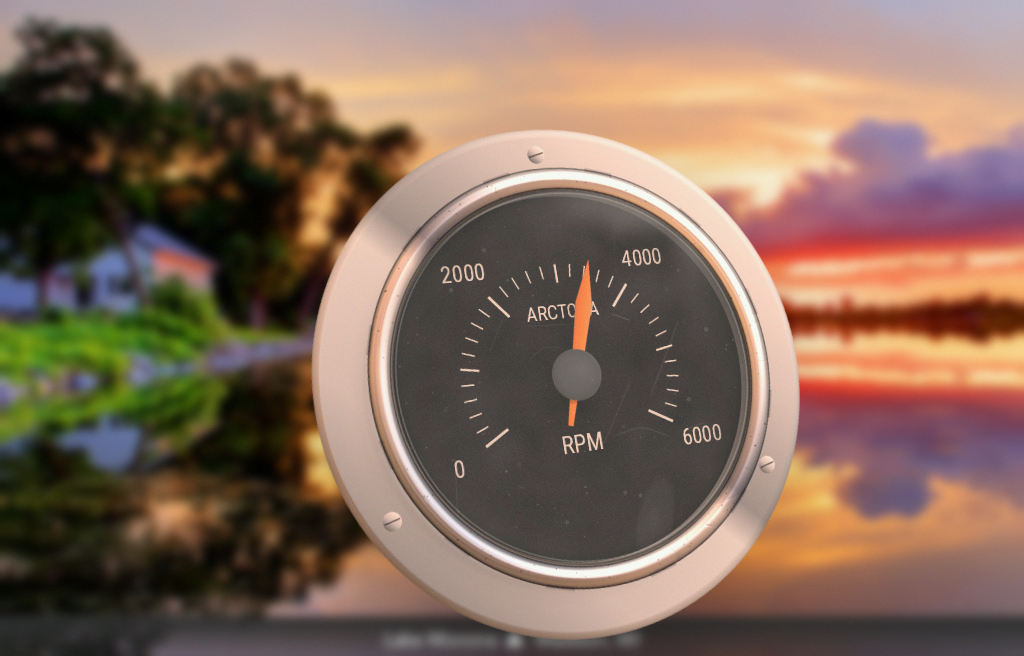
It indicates 3400 rpm
